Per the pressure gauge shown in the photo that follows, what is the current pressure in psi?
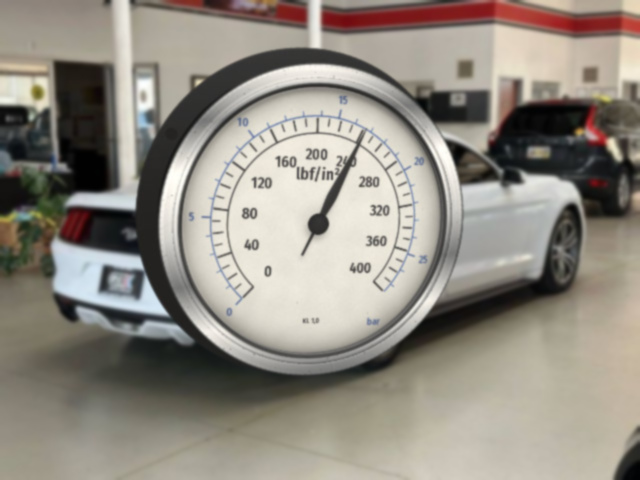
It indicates 240 psi
